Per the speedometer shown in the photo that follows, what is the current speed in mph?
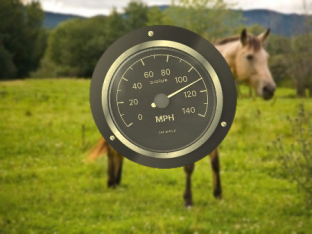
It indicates 110 mph
